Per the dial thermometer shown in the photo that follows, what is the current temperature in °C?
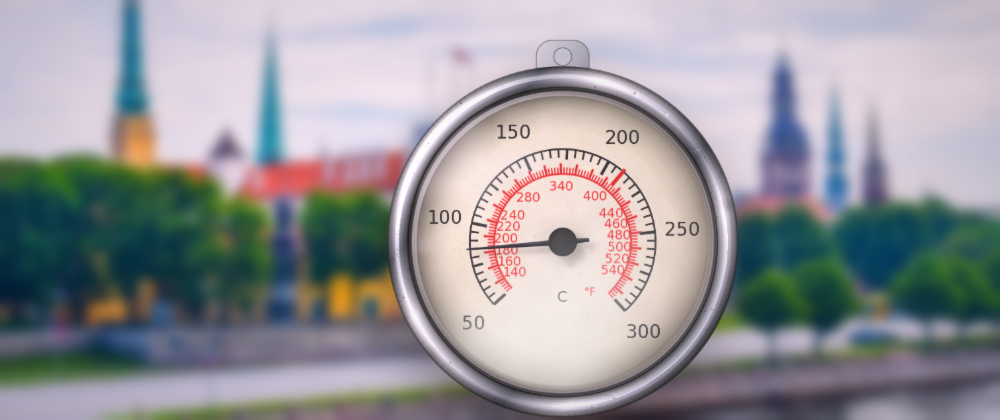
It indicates 85 °C
